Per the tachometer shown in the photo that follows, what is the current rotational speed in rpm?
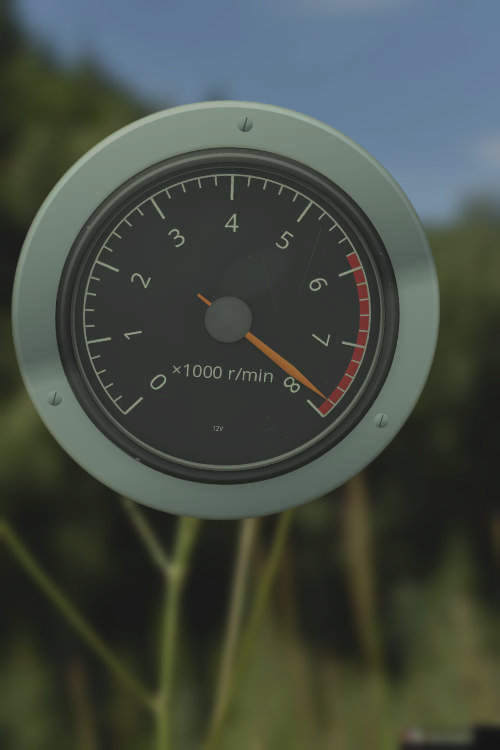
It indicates 7800 rpm
